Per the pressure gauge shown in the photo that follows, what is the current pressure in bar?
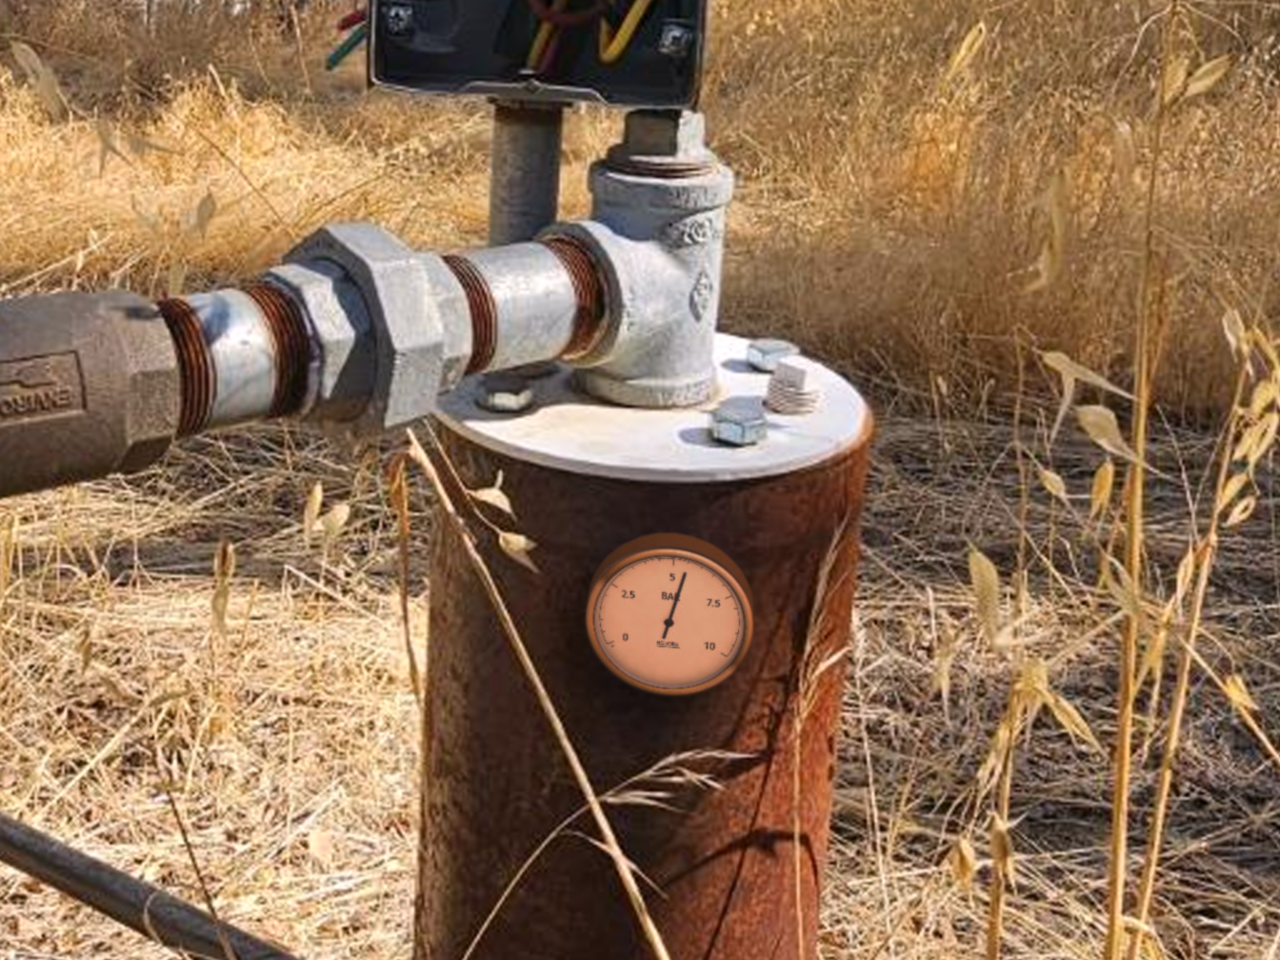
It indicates 5.5 bar
